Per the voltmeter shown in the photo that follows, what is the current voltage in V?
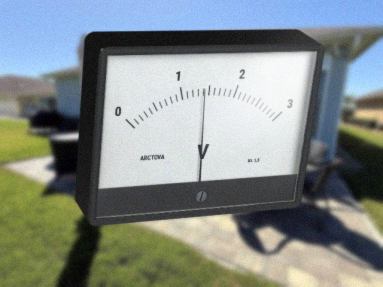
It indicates 1.4 V
